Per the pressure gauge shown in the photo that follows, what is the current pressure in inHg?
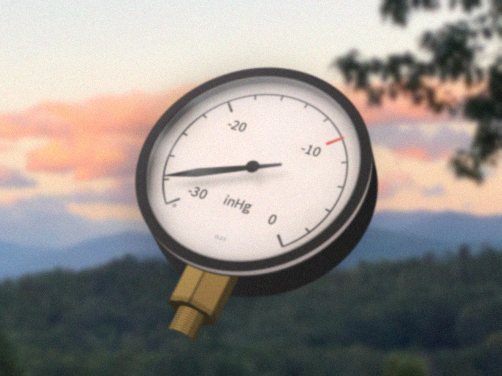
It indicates -28 inHg
